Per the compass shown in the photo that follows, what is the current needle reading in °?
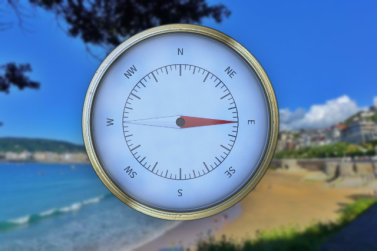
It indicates 90 °
